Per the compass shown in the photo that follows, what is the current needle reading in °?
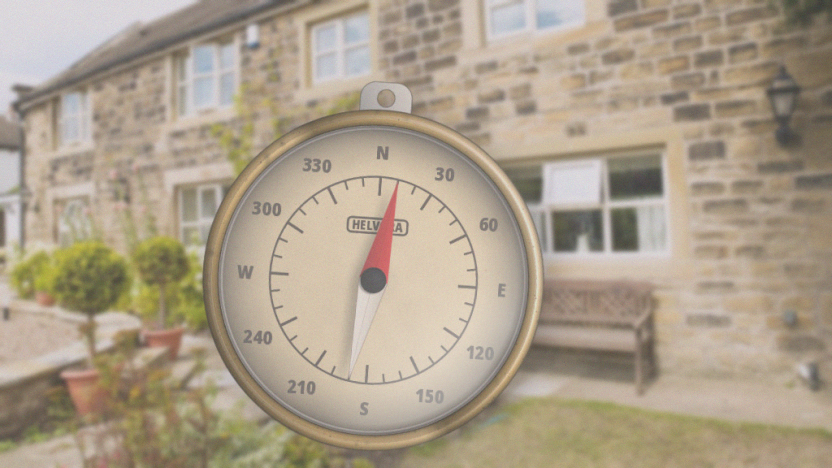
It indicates 10 °
